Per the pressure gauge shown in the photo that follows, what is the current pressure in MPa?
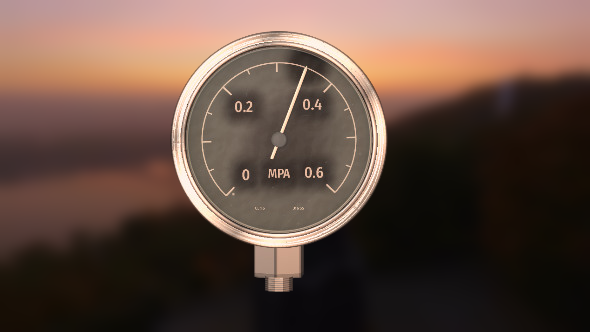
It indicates 0.35 MPa
